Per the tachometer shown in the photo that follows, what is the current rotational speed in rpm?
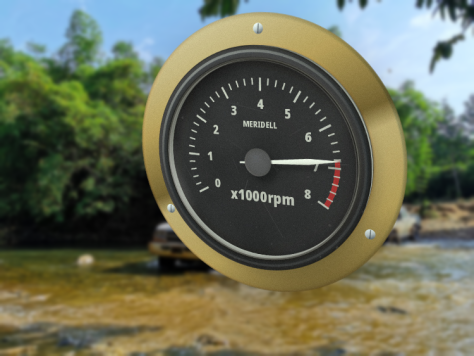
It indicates 6800 rpm
